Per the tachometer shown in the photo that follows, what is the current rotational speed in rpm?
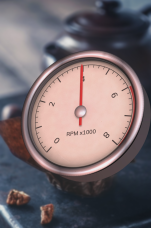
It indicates 4000 rpm
